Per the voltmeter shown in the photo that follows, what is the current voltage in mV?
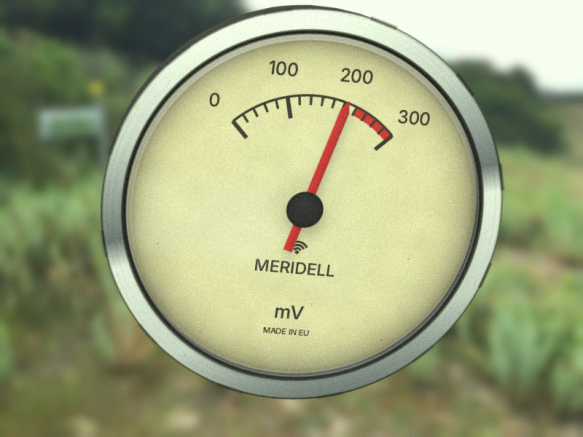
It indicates 200 mV
